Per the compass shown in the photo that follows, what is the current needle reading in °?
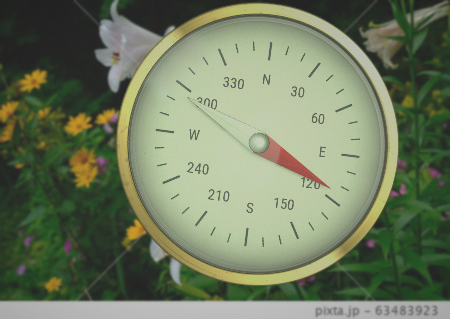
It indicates 115 °
